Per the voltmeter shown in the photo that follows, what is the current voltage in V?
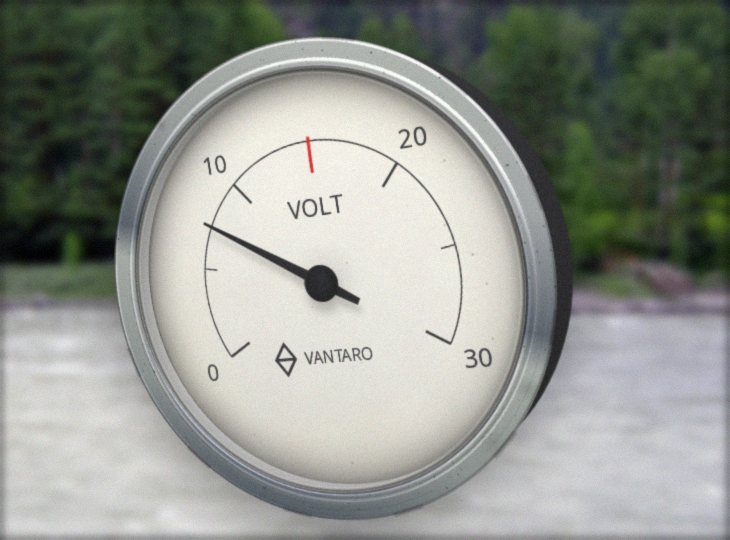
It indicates 7.5 V
